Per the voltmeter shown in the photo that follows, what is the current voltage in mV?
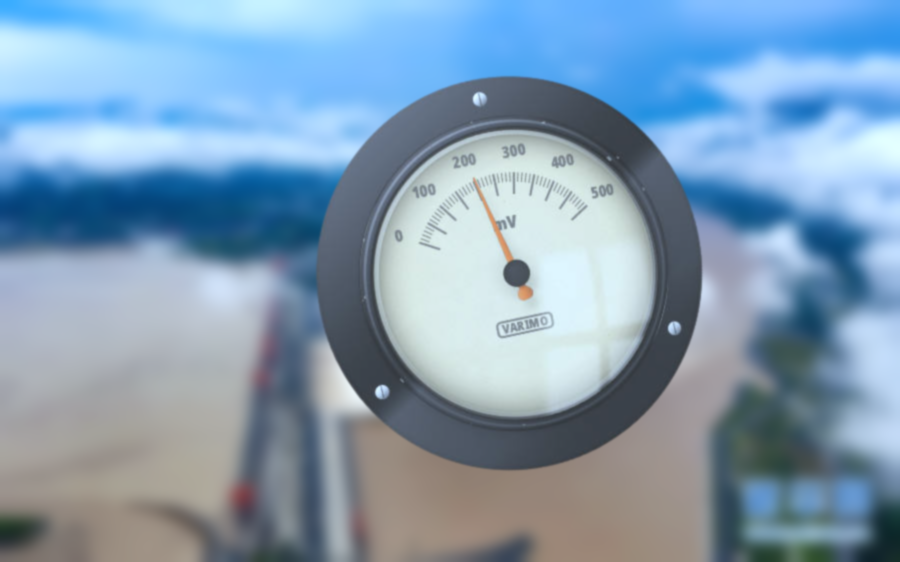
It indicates 200 mV
